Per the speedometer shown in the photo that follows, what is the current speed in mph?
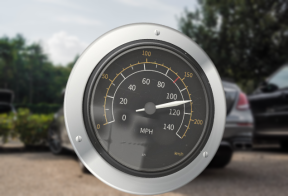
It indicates 110 mph
